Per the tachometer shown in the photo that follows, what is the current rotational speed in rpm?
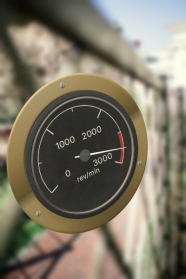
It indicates 2750 rpm
